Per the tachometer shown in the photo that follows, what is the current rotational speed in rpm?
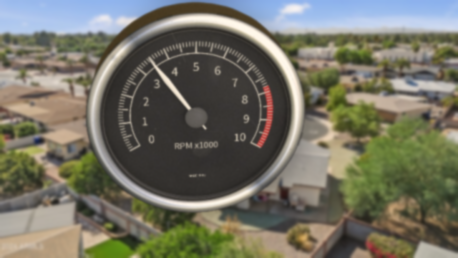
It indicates 3500 rpm
